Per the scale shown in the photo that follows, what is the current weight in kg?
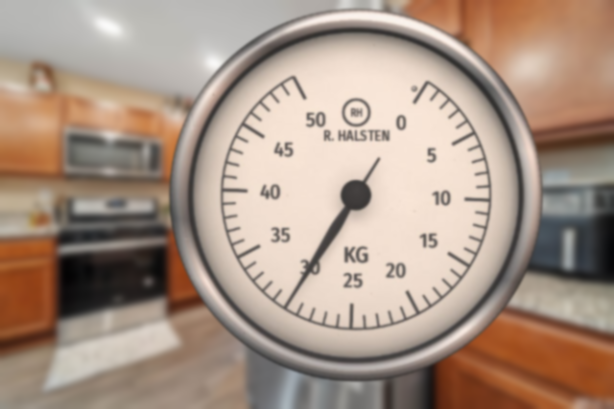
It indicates 30 kg
